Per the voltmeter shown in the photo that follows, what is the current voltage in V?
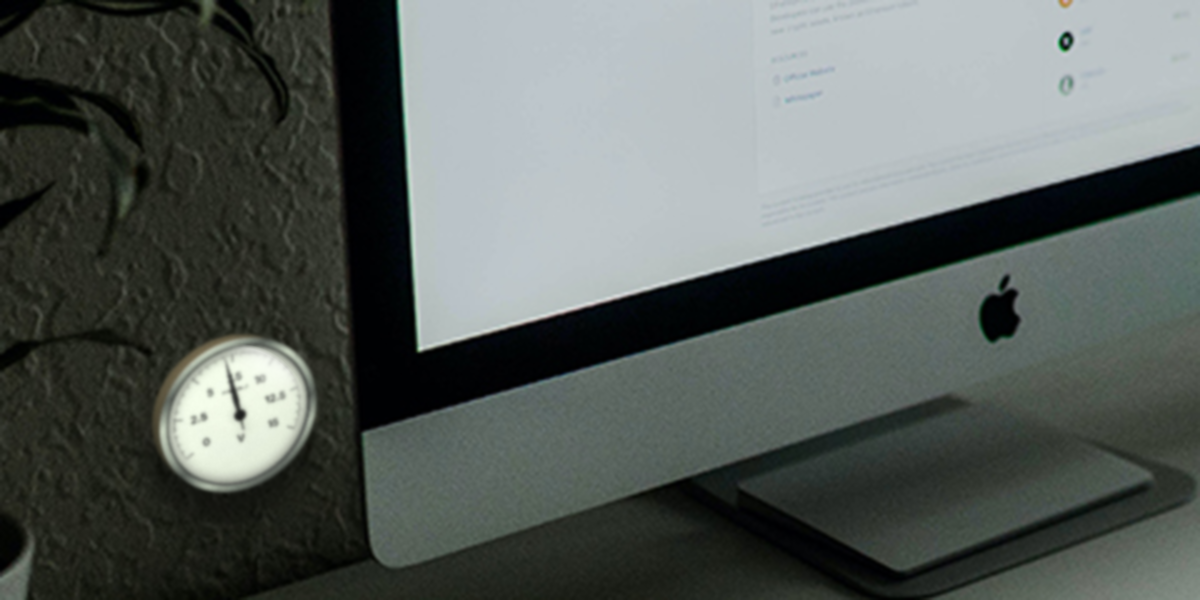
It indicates 7 V
